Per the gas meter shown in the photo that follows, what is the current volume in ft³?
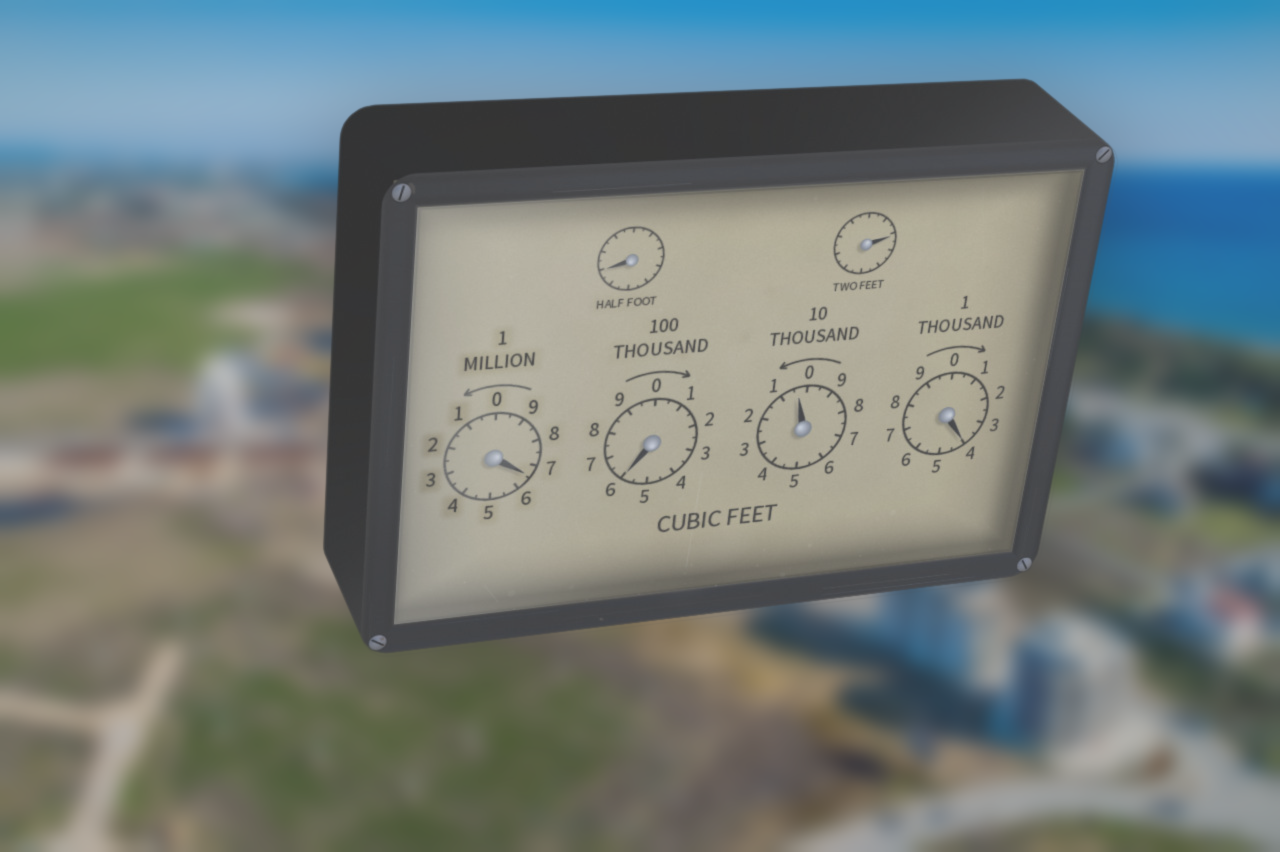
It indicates 660400 ft³
